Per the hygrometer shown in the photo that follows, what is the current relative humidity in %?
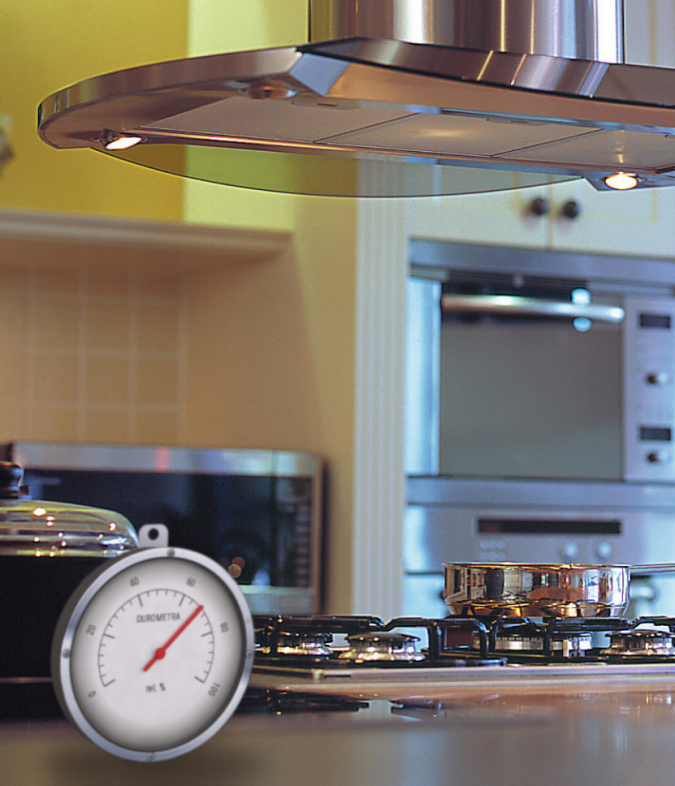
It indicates 68 %
